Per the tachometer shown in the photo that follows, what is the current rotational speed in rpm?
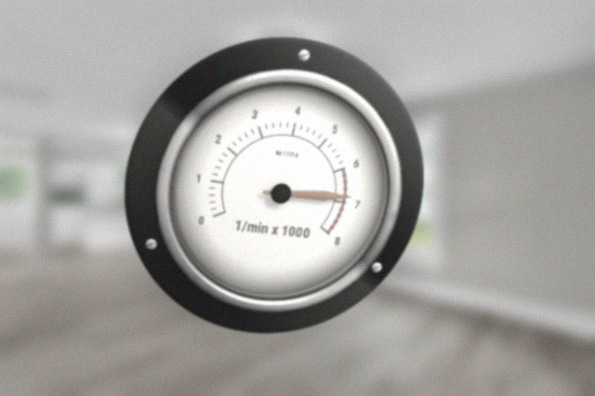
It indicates 6800 rpm
